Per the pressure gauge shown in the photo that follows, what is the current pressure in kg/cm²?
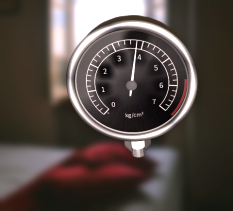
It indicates 3.8 kg/cm²
